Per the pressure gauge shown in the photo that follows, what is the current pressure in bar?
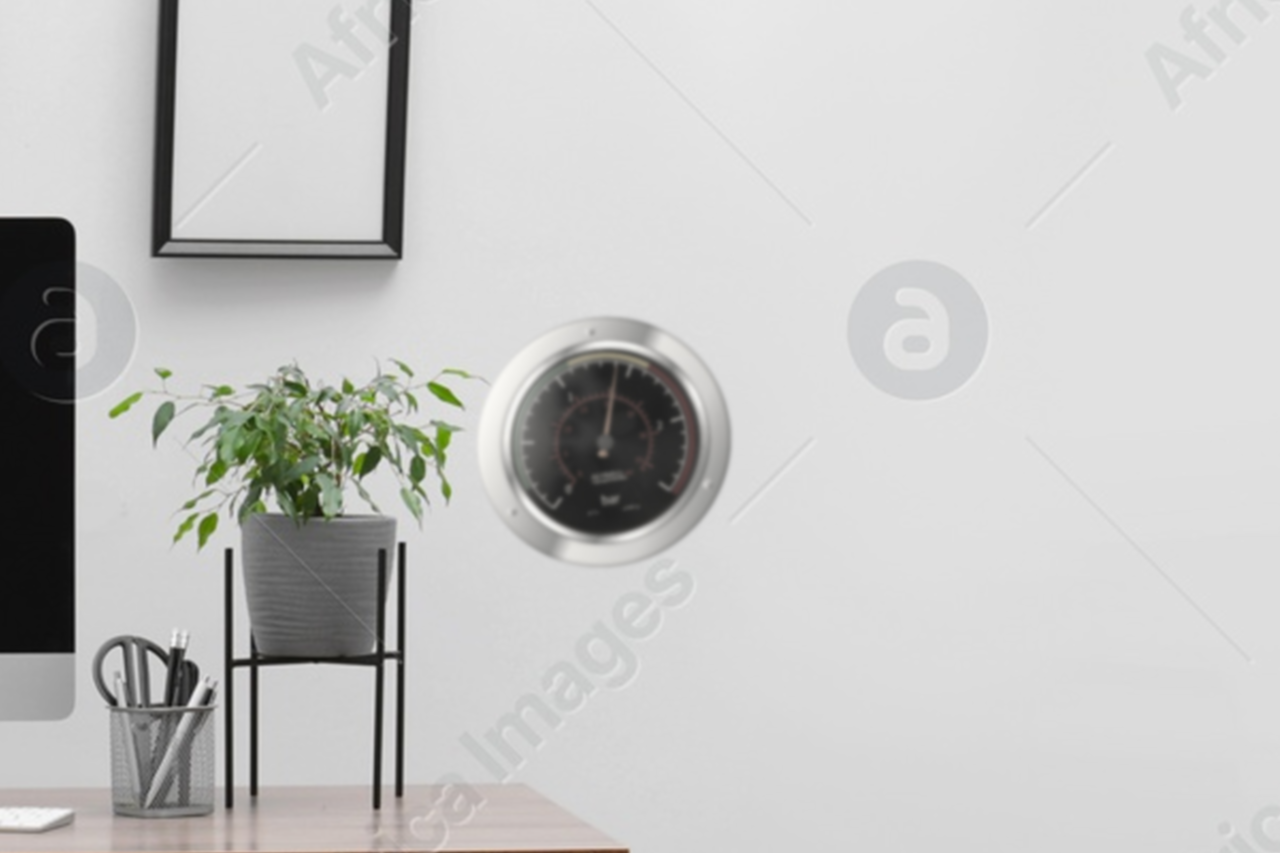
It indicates 1.4 bar
